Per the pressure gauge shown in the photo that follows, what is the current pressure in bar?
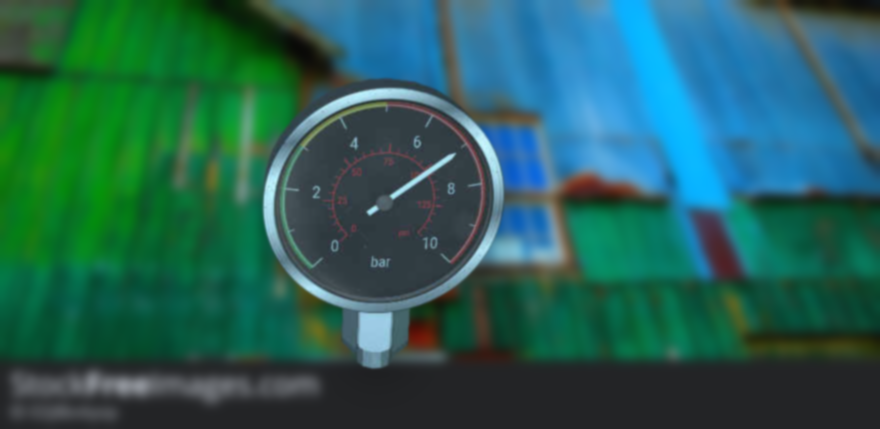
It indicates 7 bar
